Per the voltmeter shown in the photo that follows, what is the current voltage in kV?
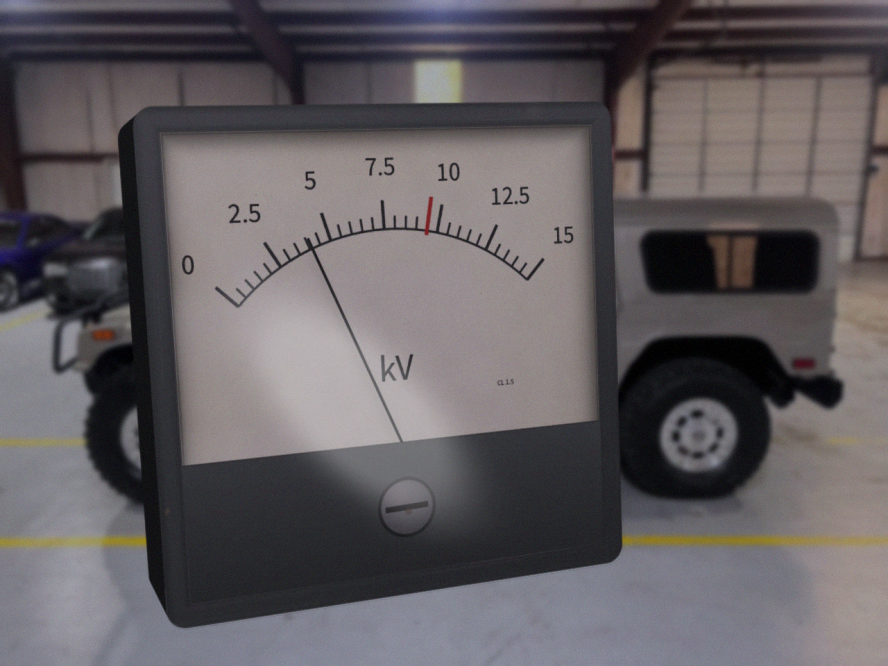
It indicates 4 kV
